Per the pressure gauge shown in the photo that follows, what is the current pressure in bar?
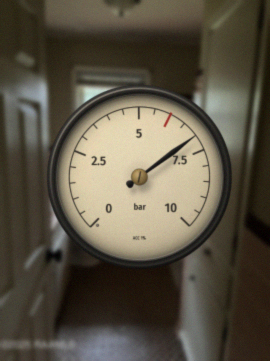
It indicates 7 bar
